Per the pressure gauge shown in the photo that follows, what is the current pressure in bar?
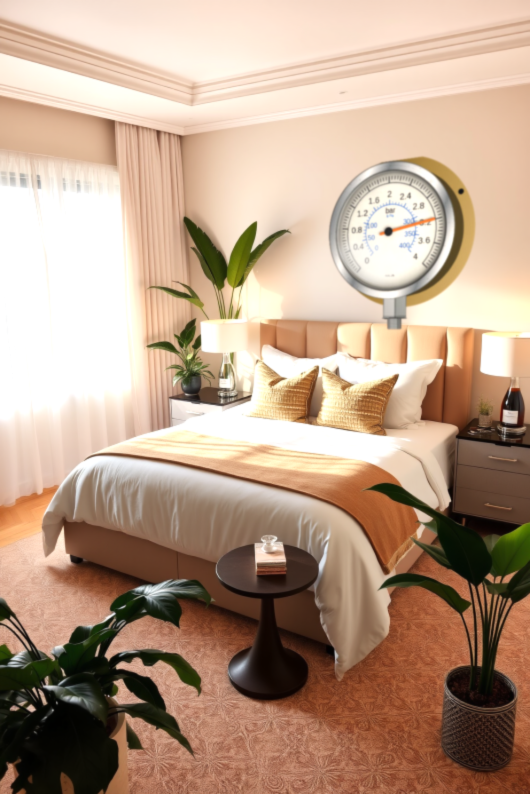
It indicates 3.2 bar
